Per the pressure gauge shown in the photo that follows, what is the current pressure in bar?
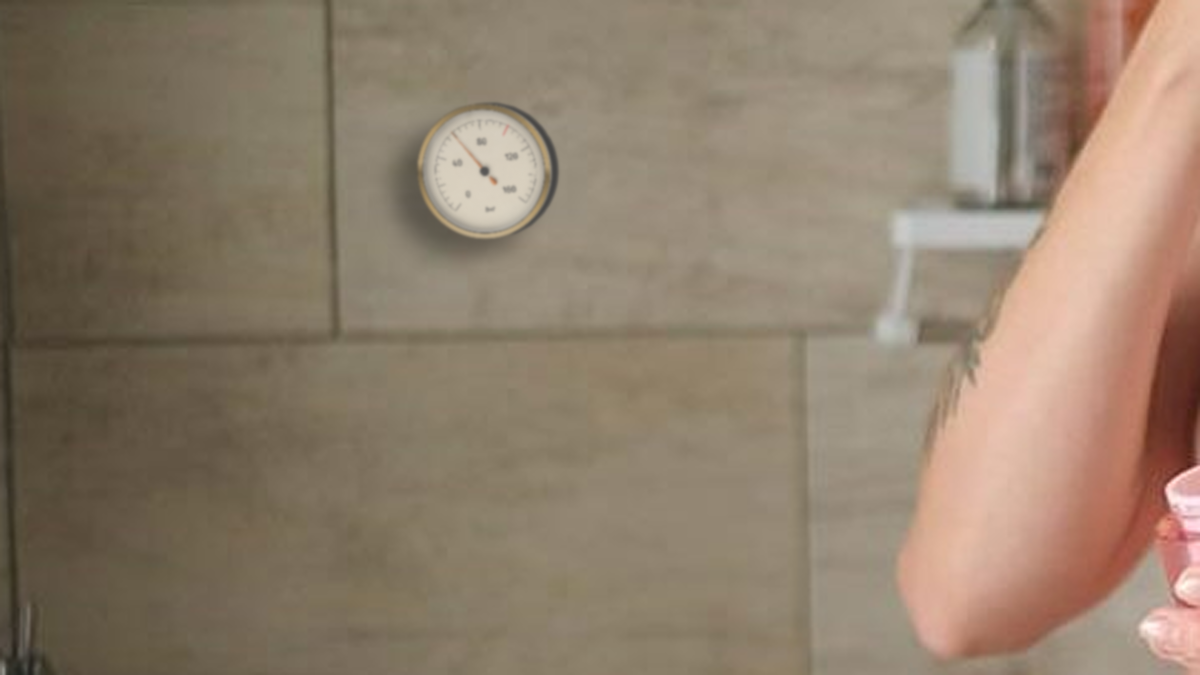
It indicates 60 bar
